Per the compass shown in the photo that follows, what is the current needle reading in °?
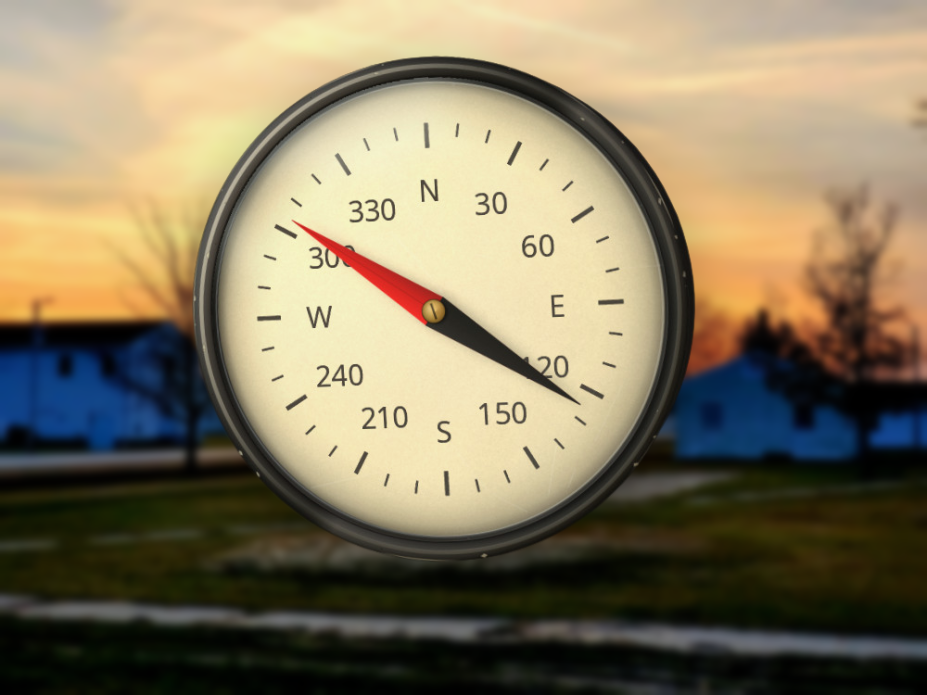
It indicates 305 °
